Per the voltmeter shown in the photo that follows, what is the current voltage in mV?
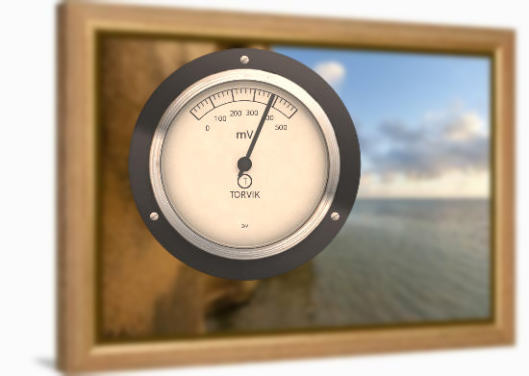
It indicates 380 mV
